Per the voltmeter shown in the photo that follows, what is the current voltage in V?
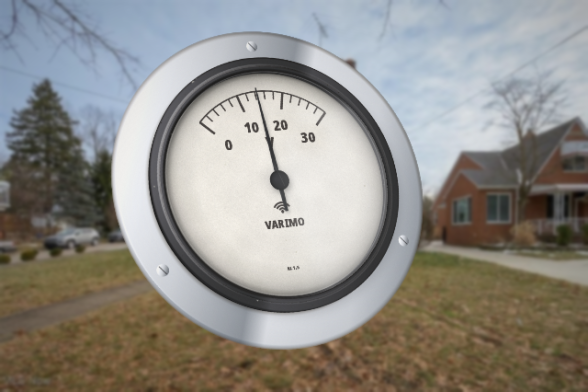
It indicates 14 V
